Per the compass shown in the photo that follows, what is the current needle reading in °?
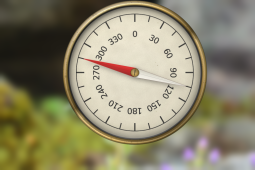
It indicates 285 °
